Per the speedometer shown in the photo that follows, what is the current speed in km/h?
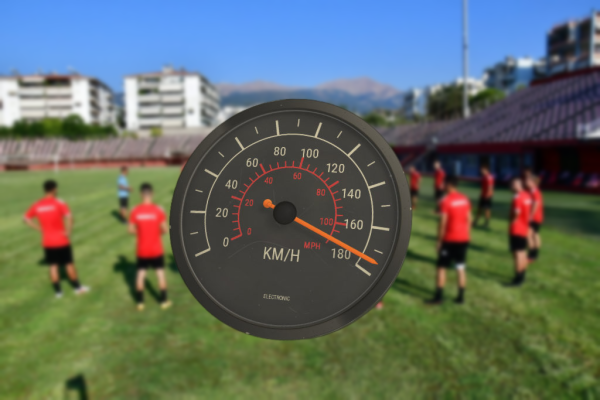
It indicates 175 km/h
